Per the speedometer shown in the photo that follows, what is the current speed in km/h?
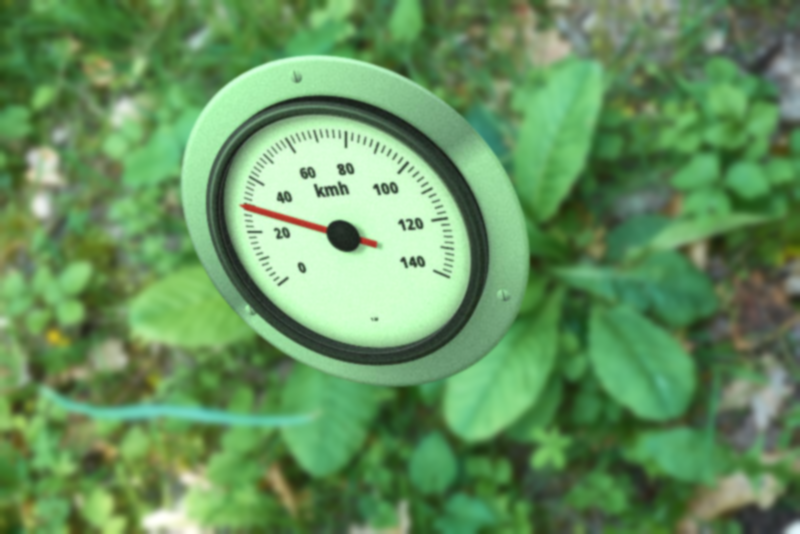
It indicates 30 km/h
